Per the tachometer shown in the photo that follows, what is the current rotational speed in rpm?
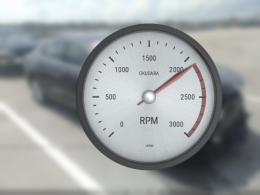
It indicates 2100 rpm
